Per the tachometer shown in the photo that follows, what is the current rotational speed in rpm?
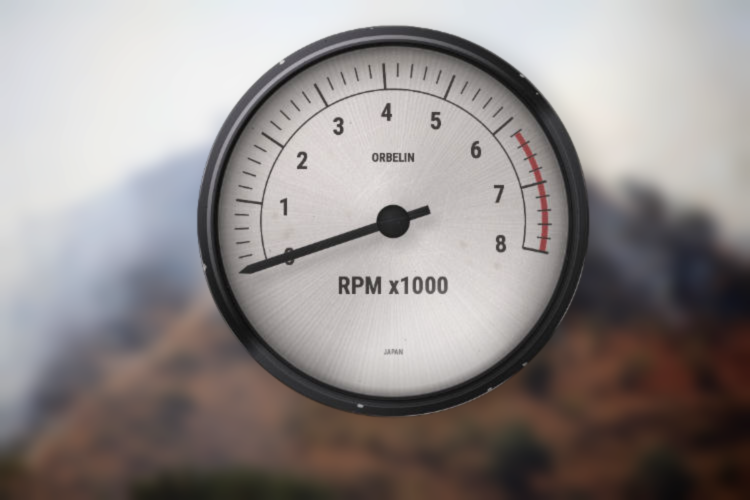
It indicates 0 rpm
